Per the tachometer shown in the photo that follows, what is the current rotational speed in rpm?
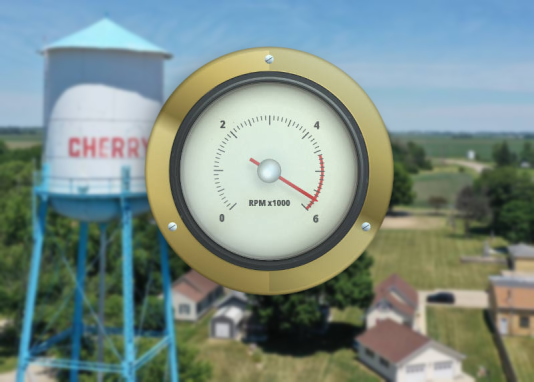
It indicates 5700 rpm
